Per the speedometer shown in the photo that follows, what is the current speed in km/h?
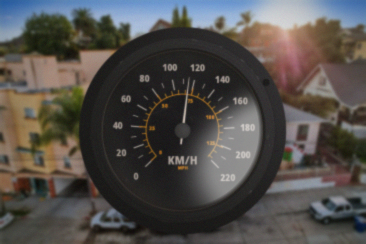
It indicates 115 km/h
